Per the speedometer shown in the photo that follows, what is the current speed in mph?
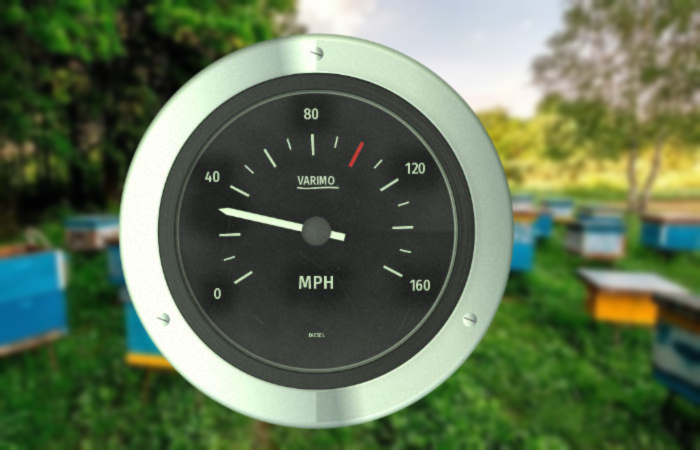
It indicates 30 mph
